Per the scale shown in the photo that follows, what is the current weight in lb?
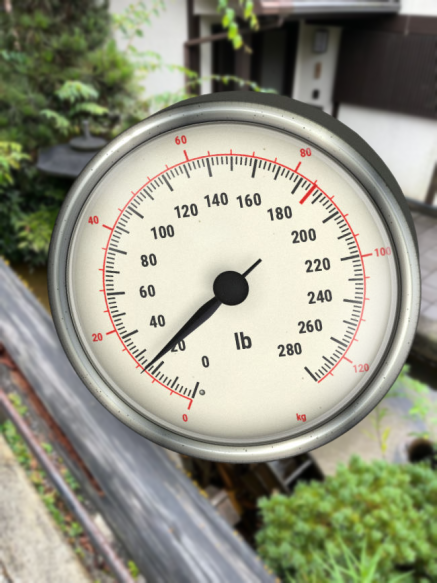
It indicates 24 lb
